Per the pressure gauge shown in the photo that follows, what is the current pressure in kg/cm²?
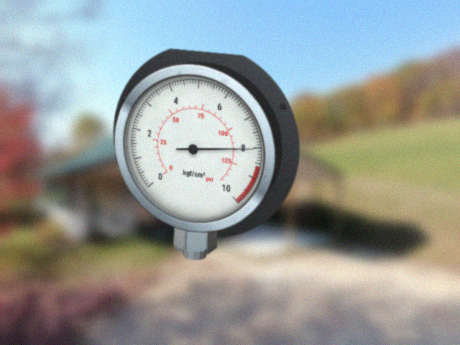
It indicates 8 kg/cm²
